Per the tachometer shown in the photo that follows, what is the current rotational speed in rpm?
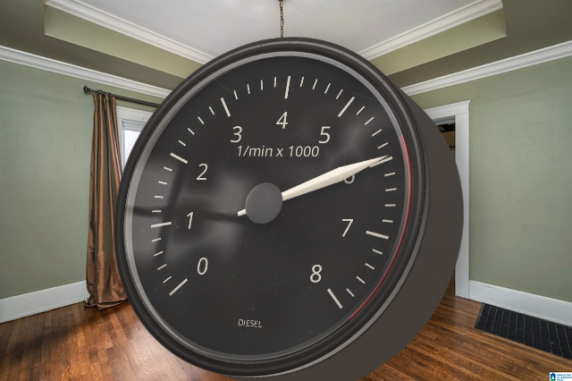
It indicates 6000 rpm
